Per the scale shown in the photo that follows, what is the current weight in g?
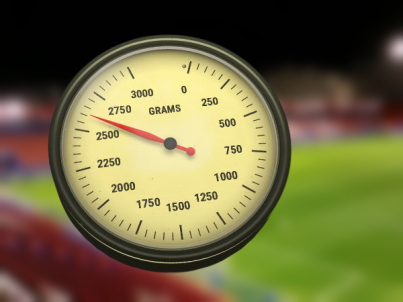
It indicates 2600 g
